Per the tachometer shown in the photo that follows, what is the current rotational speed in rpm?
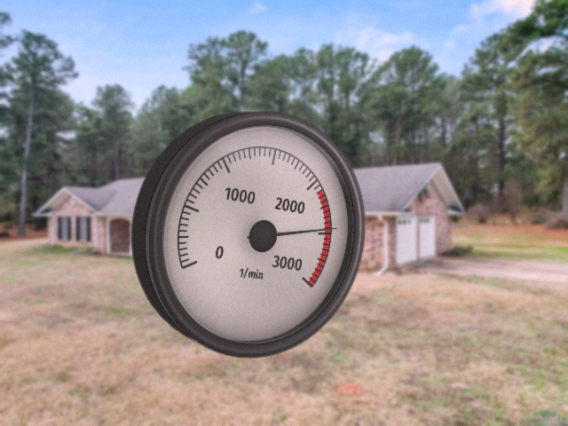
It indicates 2450 rpm
